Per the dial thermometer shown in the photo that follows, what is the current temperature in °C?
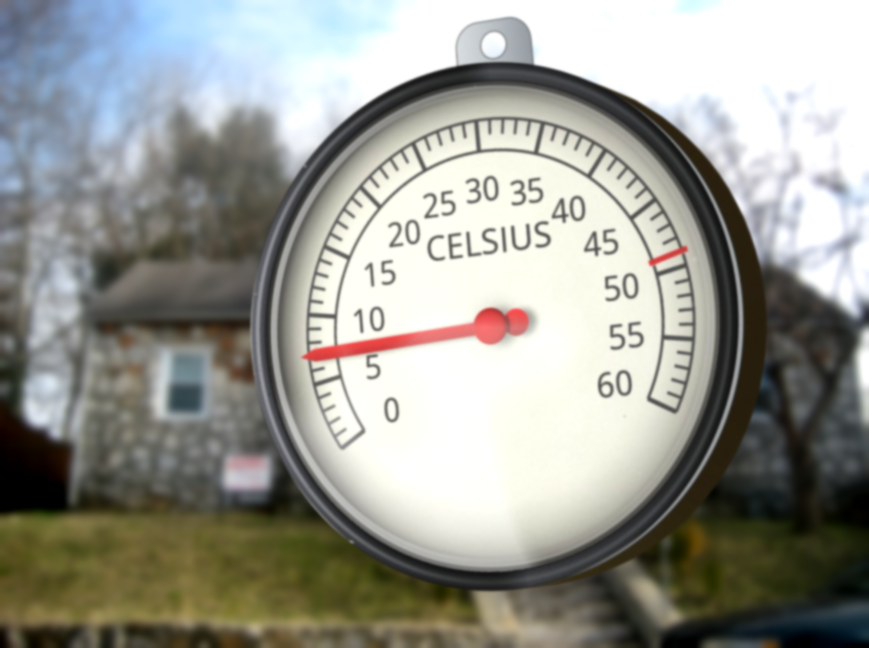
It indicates 7 °C
